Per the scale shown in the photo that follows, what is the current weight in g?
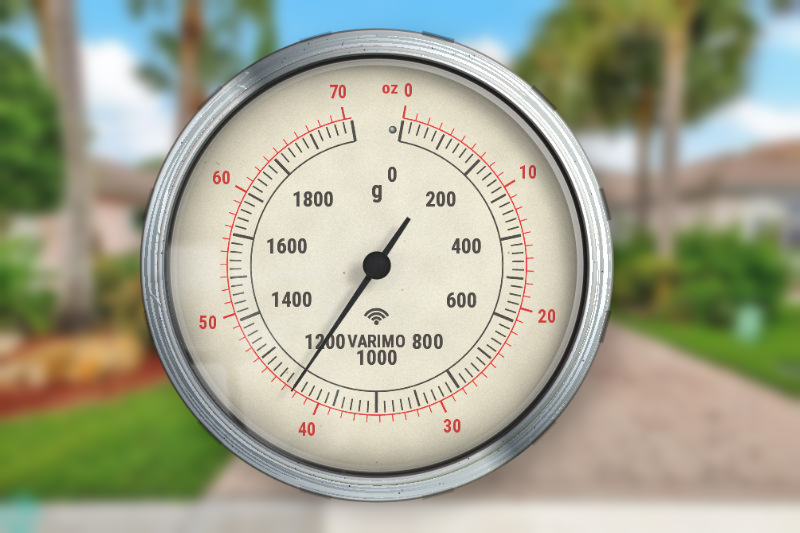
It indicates 1200 g
